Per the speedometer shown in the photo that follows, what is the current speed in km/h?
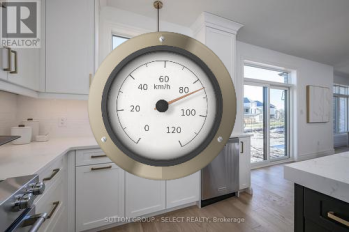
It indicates 85 km/h
